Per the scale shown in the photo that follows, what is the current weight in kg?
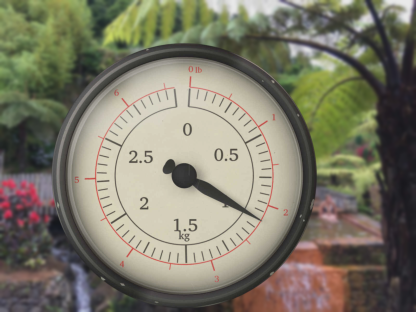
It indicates 1 kg
